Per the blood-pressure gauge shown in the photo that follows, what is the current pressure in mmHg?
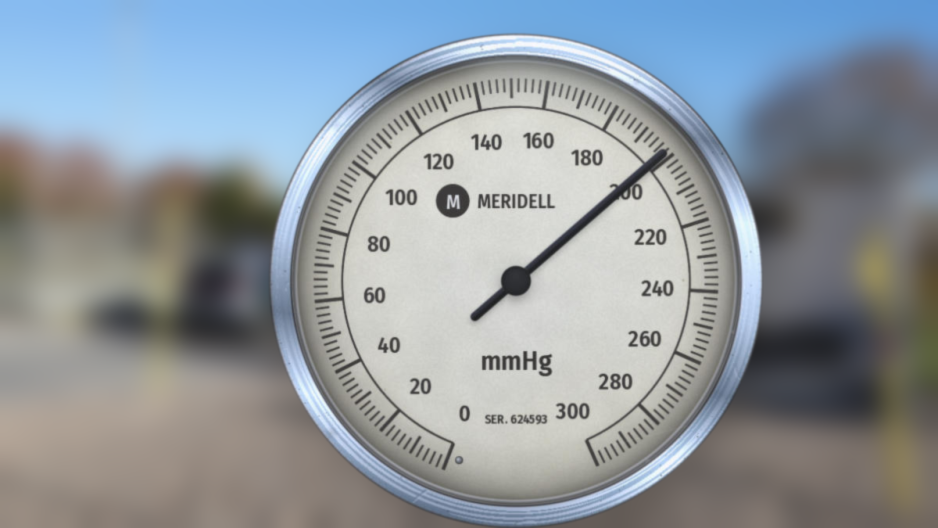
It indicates 198 mmHg
